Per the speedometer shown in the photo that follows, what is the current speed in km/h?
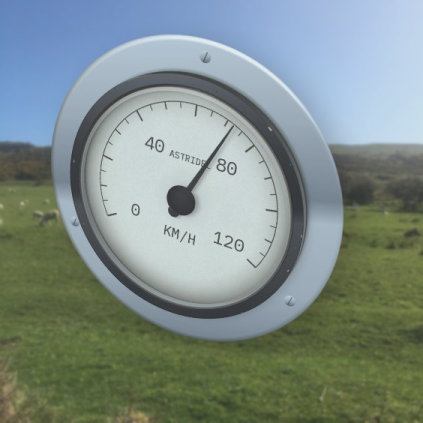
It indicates 72.5 km/h
